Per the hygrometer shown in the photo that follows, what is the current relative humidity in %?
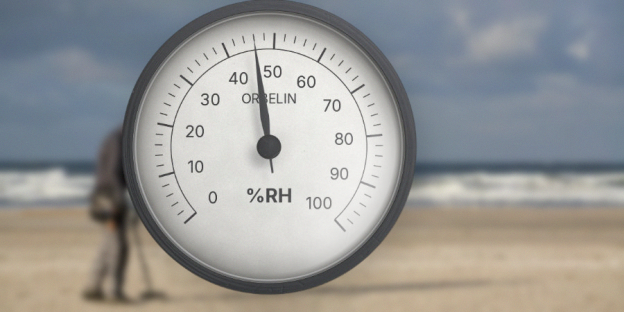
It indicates 46 %
